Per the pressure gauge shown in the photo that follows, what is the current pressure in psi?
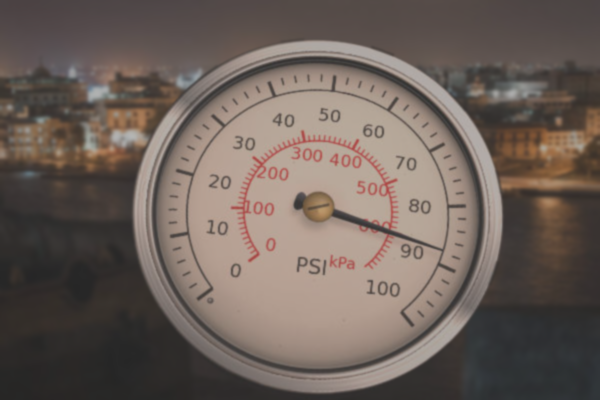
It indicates 88 psi
